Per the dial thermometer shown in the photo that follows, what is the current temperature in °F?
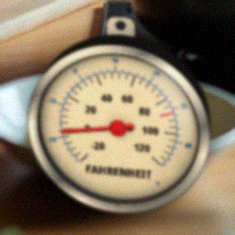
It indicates 0 °F
